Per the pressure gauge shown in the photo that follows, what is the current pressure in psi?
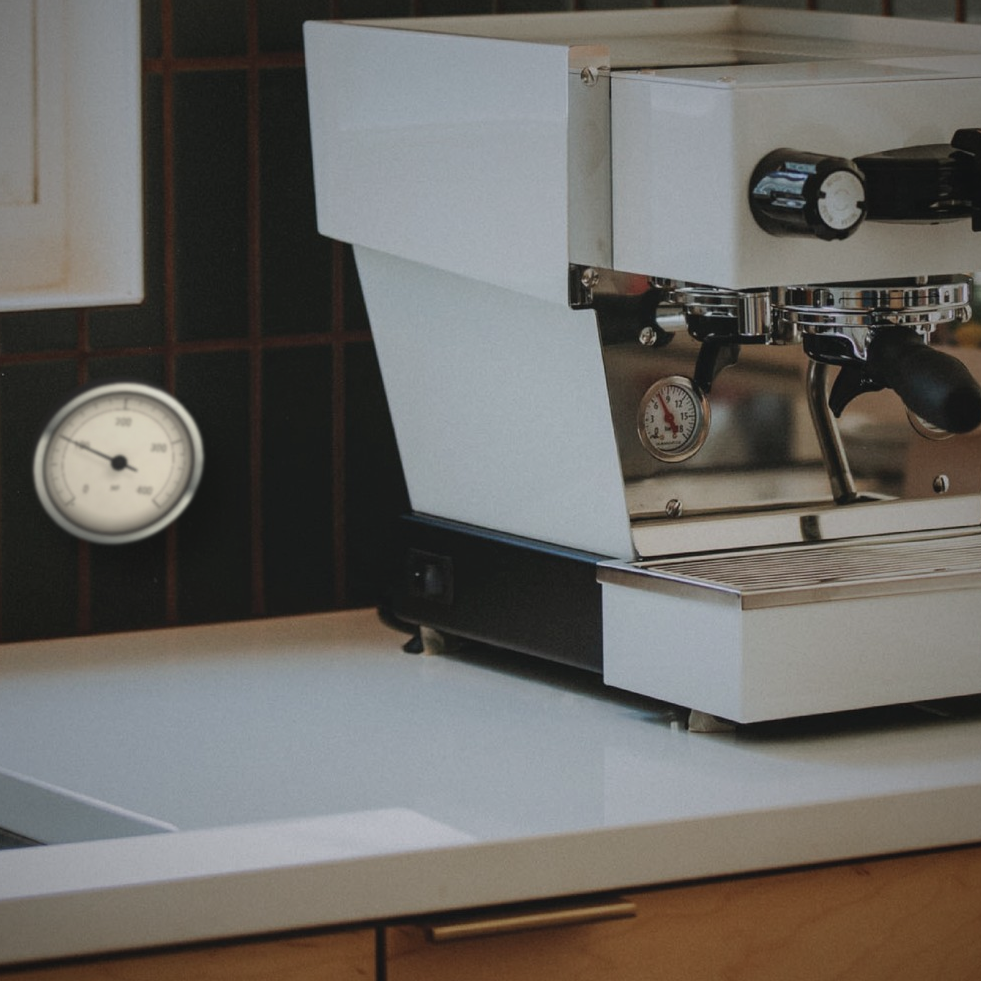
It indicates 100 psi
